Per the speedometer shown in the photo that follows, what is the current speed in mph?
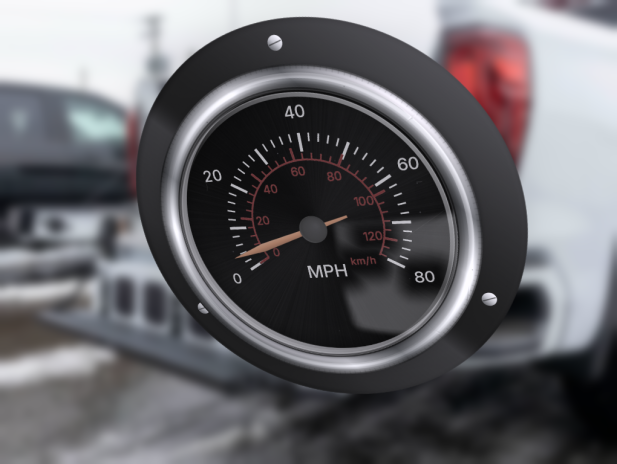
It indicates 4 mph
